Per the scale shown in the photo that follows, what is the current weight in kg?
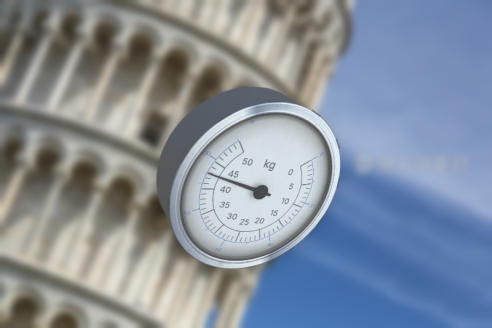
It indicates 43 kg
